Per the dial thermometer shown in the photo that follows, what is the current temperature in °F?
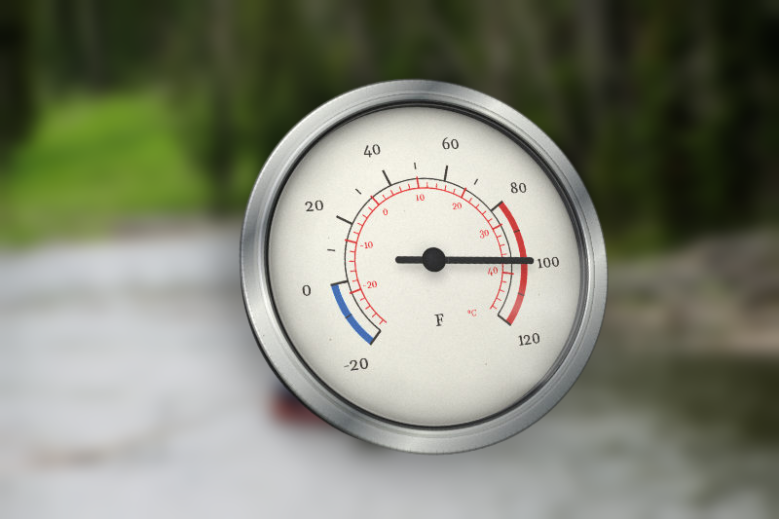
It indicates 100 °F
